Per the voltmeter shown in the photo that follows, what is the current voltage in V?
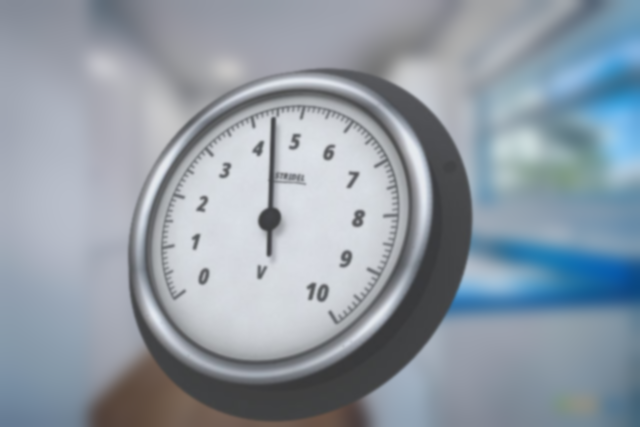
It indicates 4.5 V
